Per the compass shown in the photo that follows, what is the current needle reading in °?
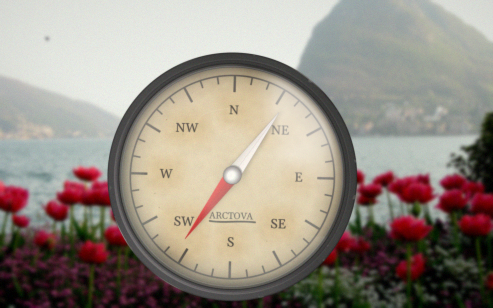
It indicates 215 °
